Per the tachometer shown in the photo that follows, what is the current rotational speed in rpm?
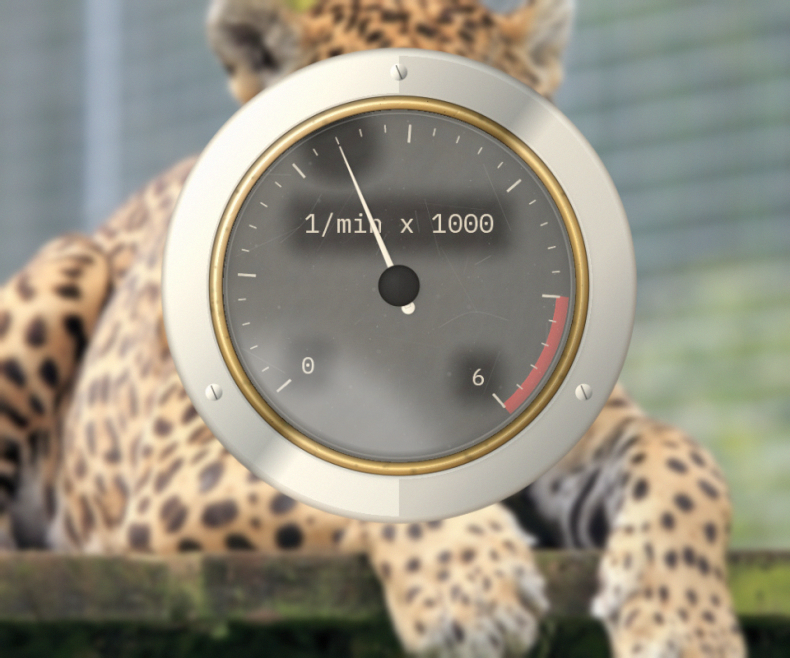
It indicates 2400 rpm
